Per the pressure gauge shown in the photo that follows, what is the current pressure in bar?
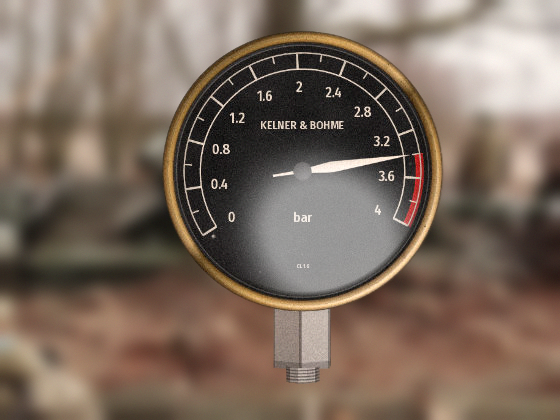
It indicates 3.4 bar
